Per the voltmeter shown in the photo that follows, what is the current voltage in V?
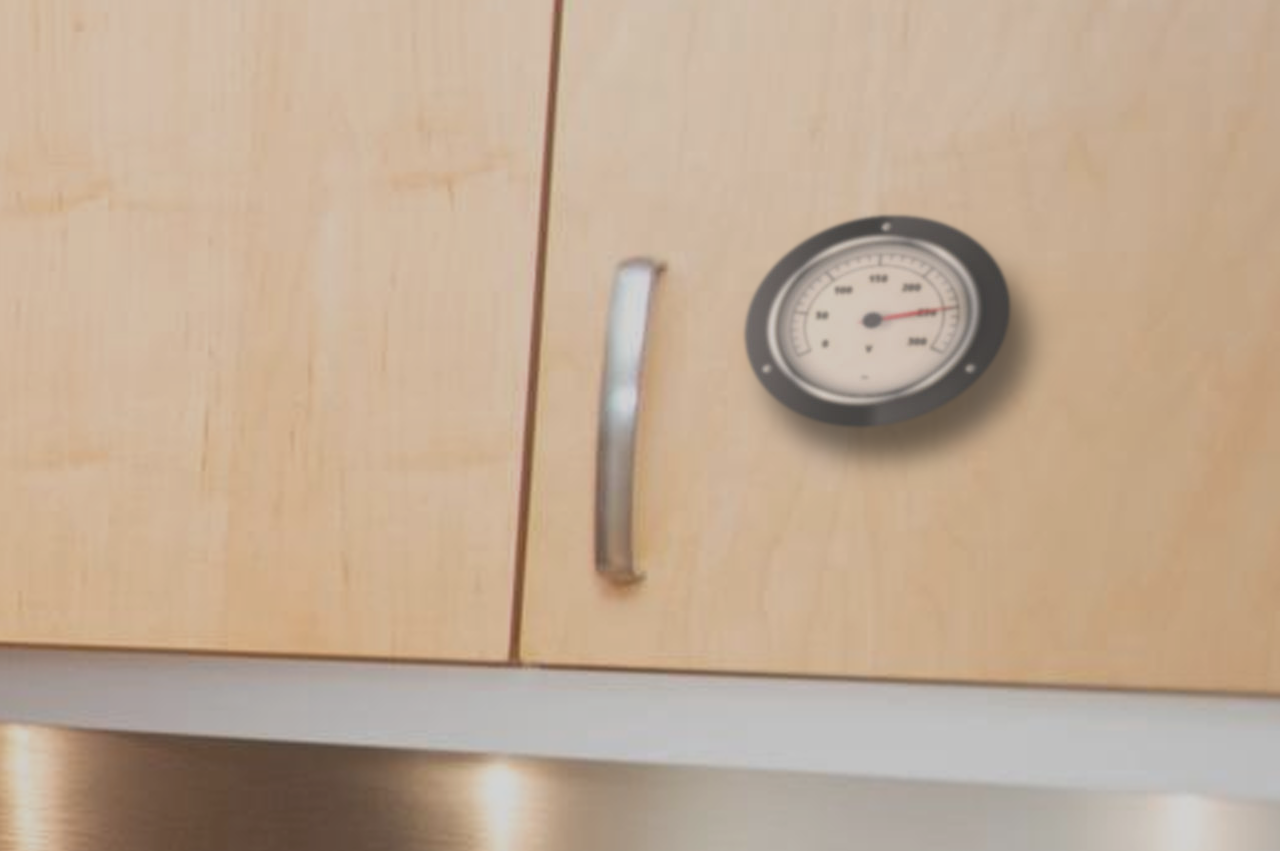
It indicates 250 V
